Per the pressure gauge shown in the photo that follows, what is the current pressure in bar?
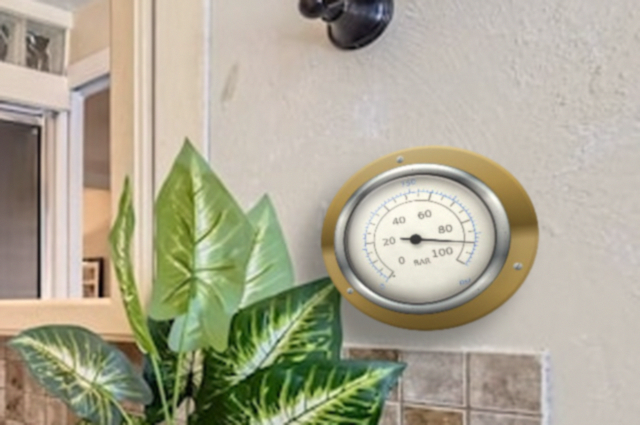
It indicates 90 bar
